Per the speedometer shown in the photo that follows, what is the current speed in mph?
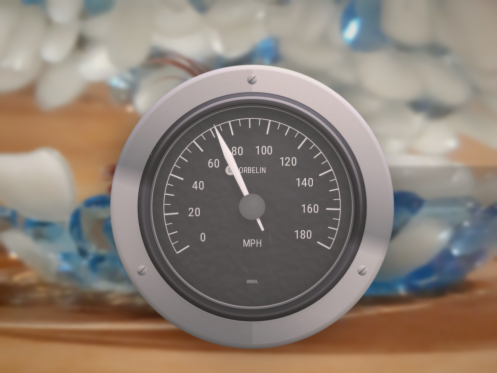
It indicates 72.5 mph
